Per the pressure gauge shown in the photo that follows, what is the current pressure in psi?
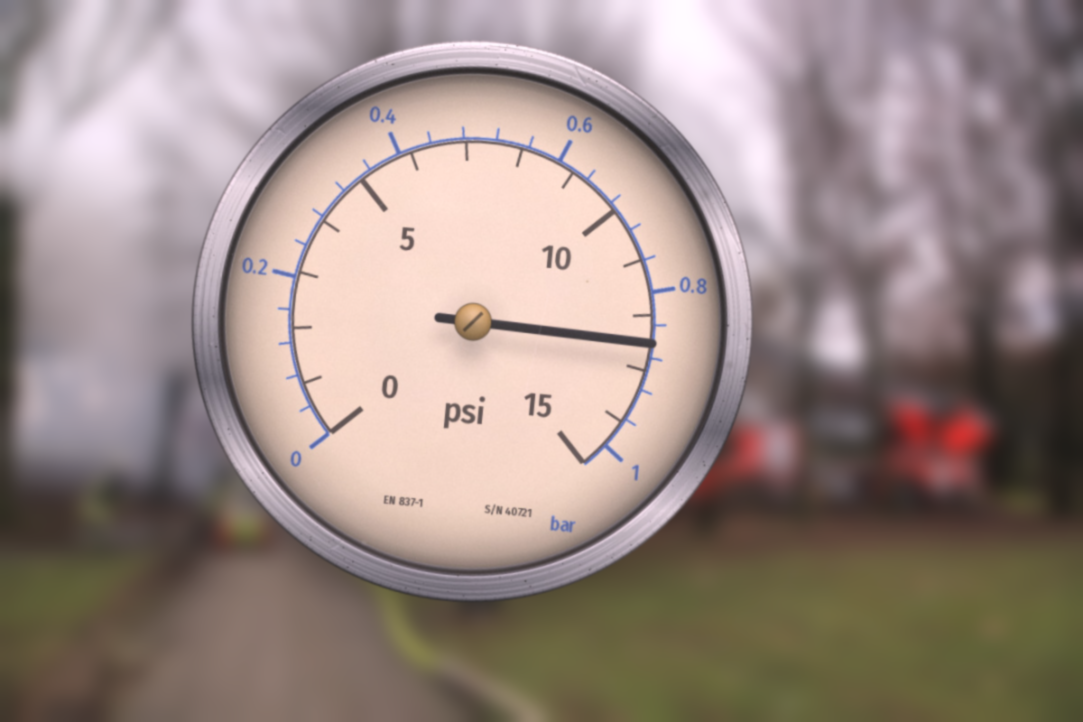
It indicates 12.5 psi
